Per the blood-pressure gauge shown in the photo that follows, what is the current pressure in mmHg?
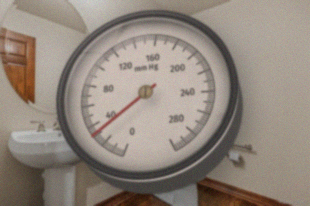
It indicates 30 mmHg
